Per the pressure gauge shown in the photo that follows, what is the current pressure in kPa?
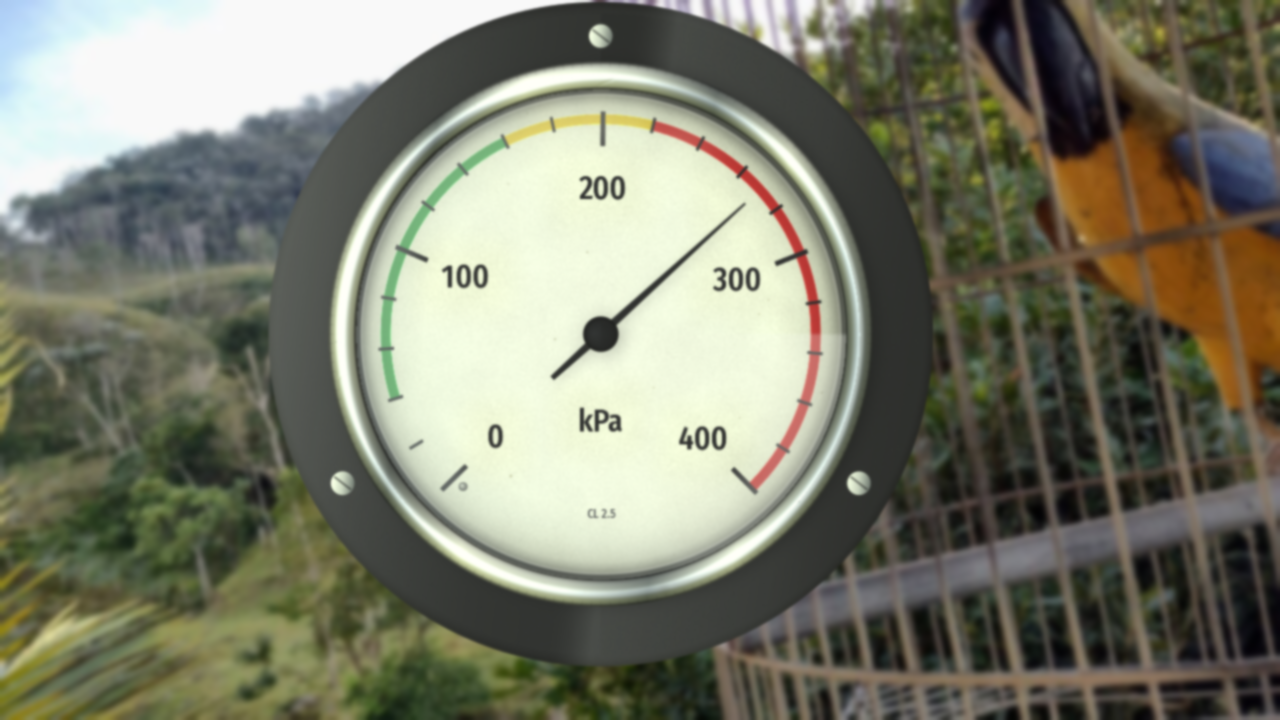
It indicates 270 kPa
